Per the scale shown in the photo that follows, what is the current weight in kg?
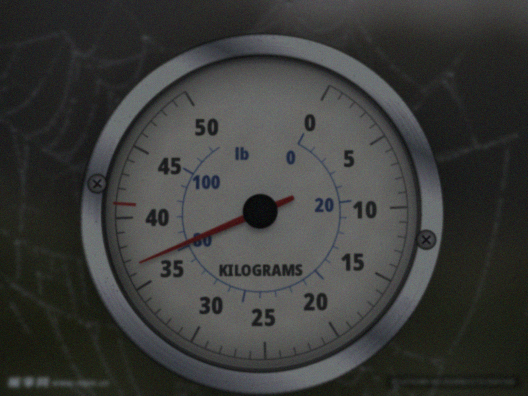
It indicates 36.5 kg
